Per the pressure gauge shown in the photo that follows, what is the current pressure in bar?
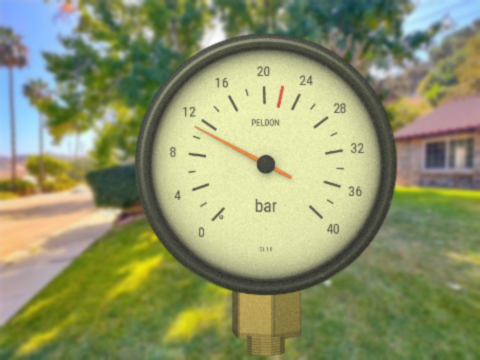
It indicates 11 bar
